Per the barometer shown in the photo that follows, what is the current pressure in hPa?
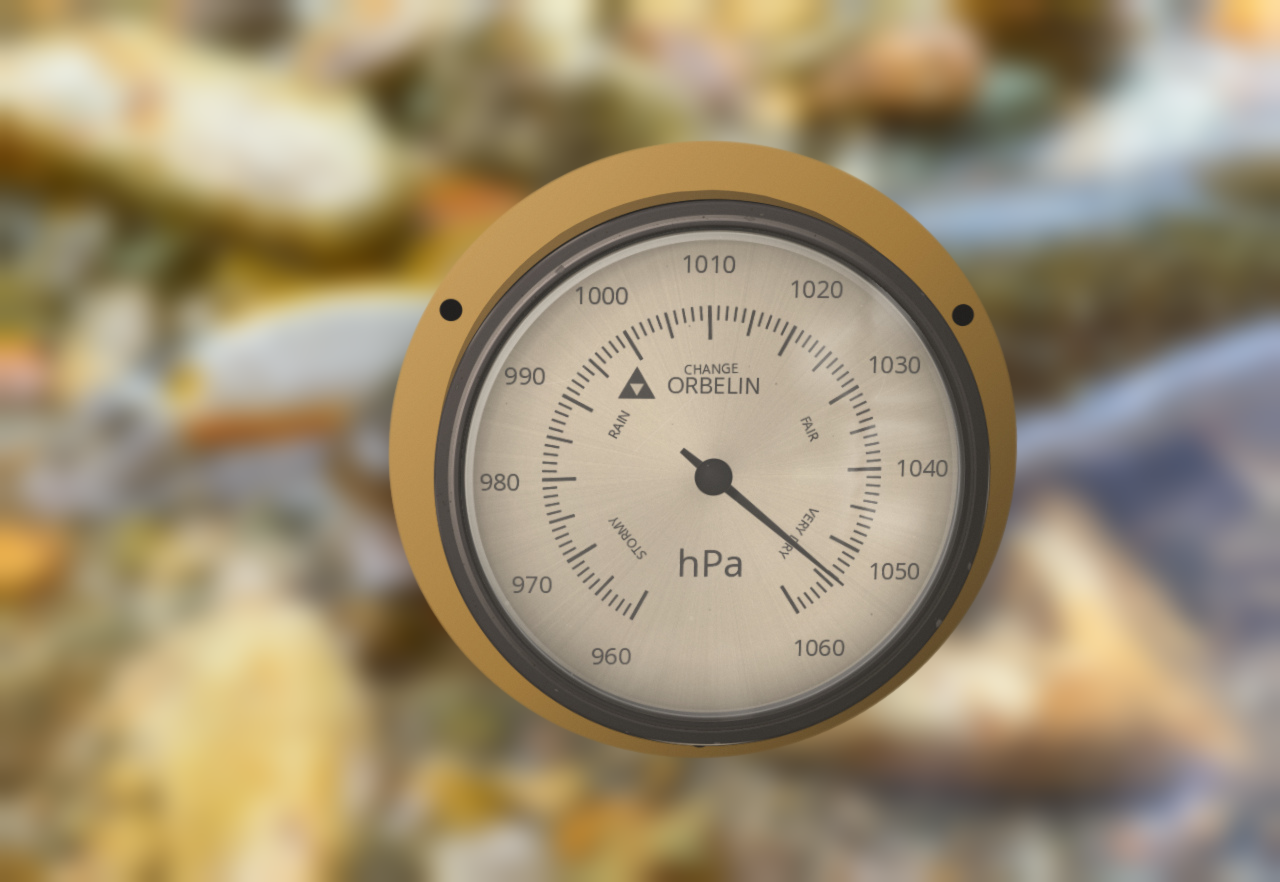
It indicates 1054 hPa
